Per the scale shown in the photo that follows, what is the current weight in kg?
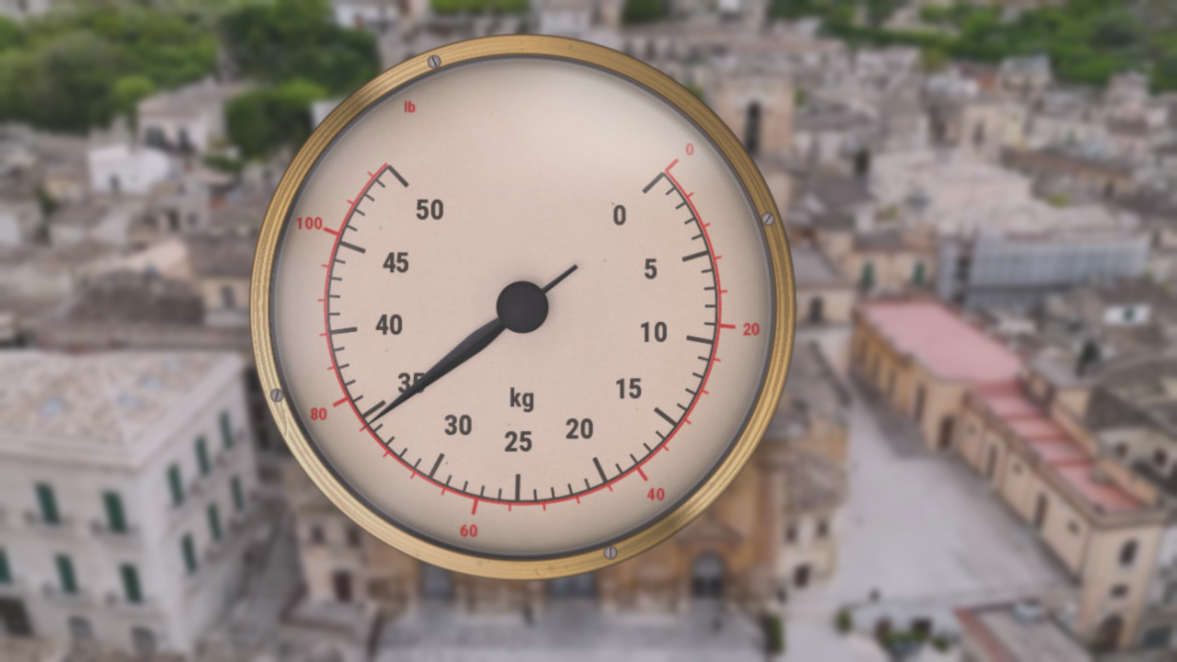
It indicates 34.5 kg
